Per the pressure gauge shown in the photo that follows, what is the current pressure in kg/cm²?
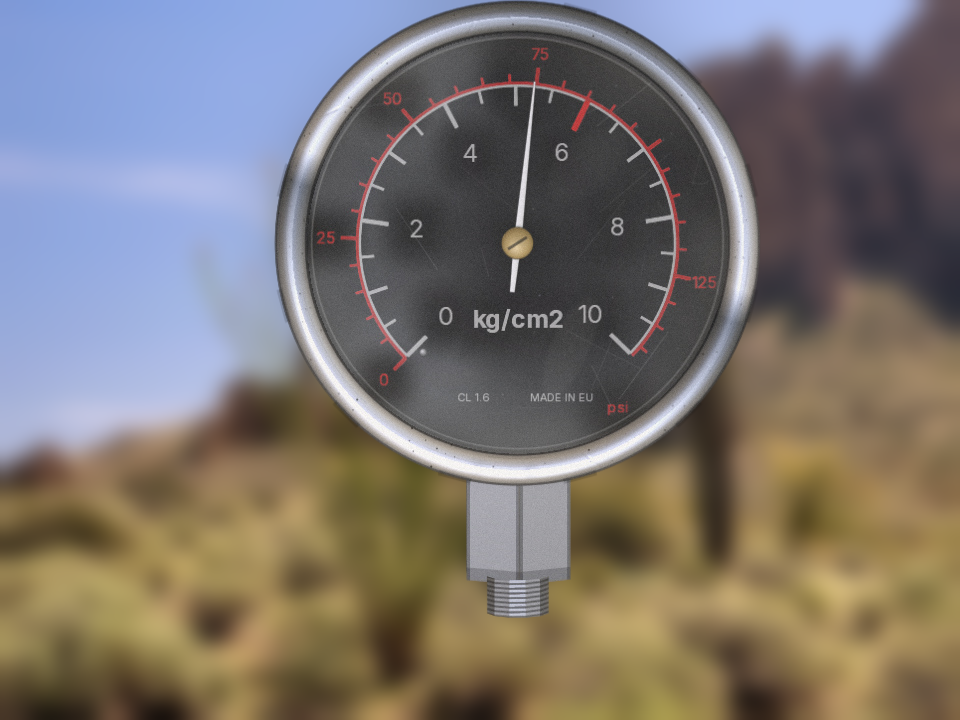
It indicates 5.25 kg/cm²
